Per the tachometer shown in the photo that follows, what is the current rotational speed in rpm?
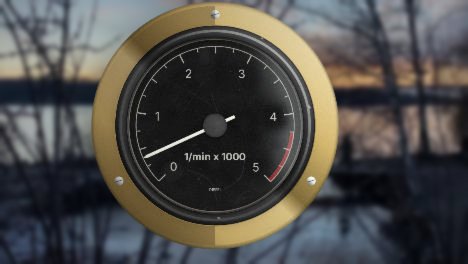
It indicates 375 rpm
